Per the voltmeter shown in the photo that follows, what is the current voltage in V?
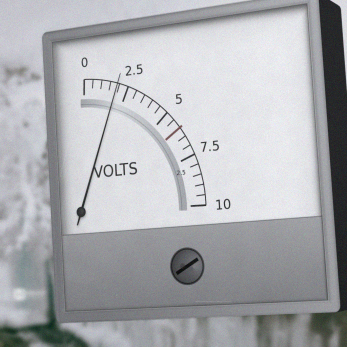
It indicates 2 V
